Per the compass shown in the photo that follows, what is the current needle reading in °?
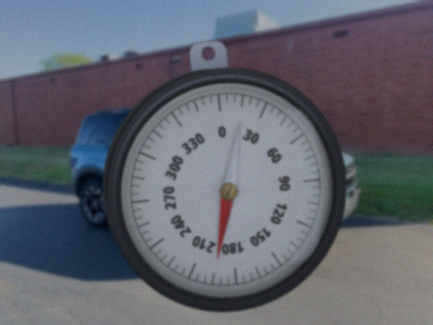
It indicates 195 °
